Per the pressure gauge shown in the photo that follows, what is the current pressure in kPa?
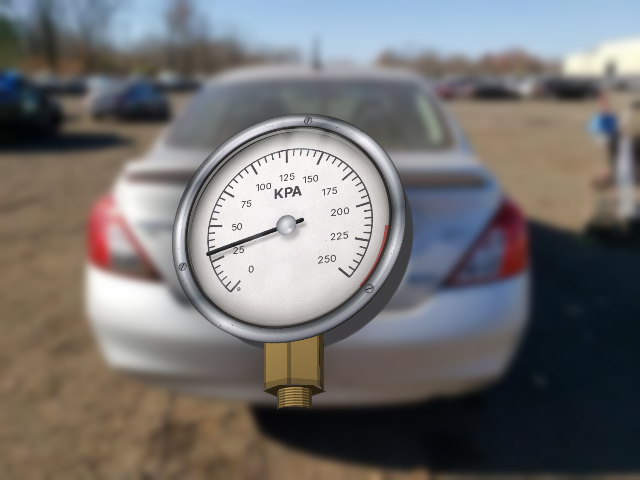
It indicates 30 kPa
